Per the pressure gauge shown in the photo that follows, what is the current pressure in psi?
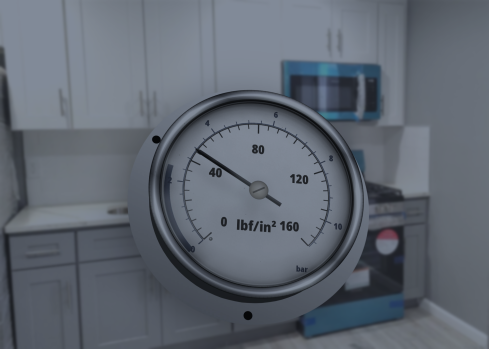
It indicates 45 psi
